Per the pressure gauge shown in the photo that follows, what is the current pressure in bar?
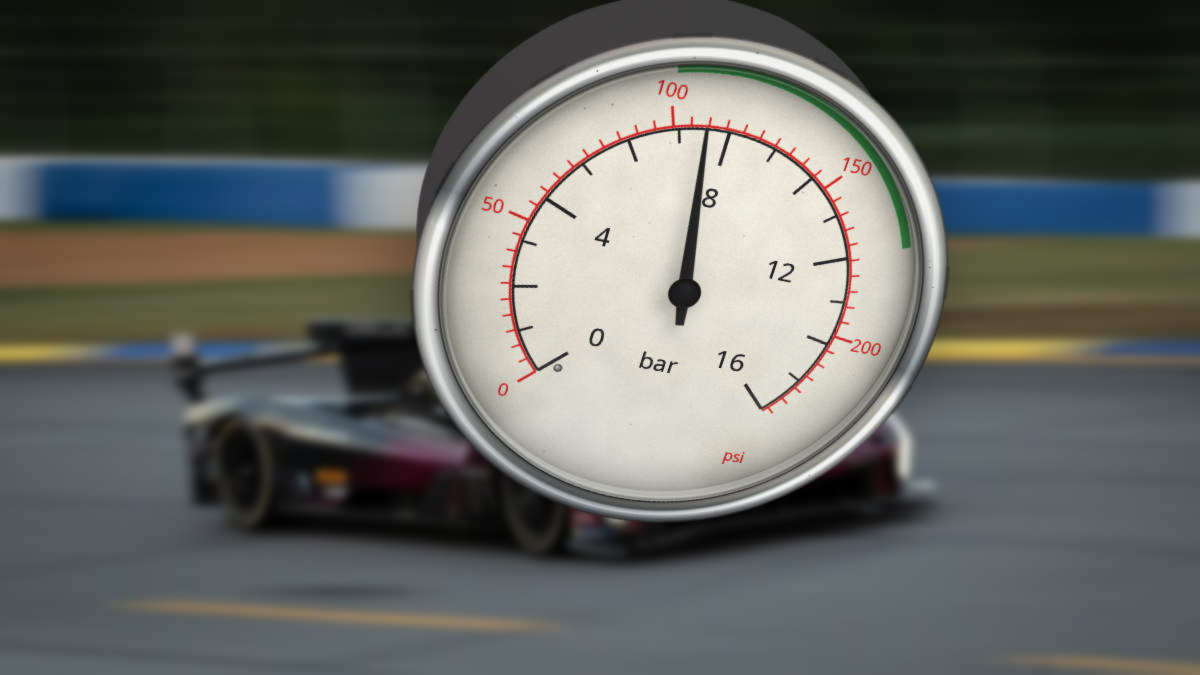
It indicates 7.5 bar
